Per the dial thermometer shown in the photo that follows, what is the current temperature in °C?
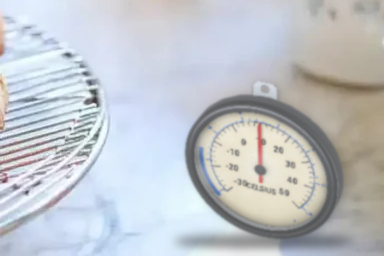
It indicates 10 °C
